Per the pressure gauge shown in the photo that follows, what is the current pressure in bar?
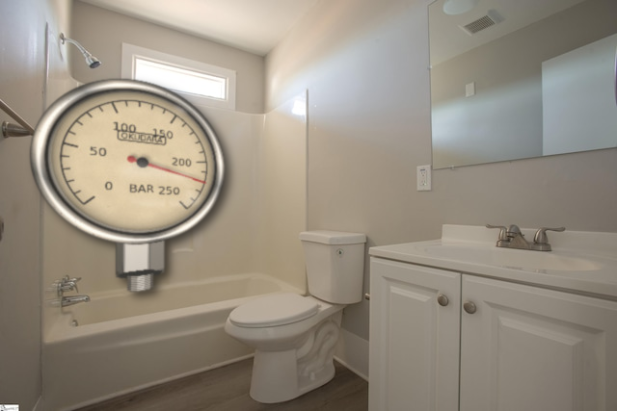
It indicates 220 bar
